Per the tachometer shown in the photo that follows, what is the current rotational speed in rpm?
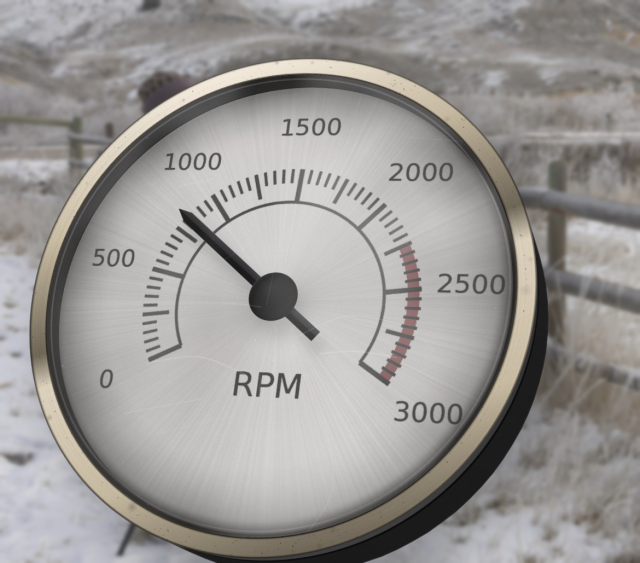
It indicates 825 rpm
